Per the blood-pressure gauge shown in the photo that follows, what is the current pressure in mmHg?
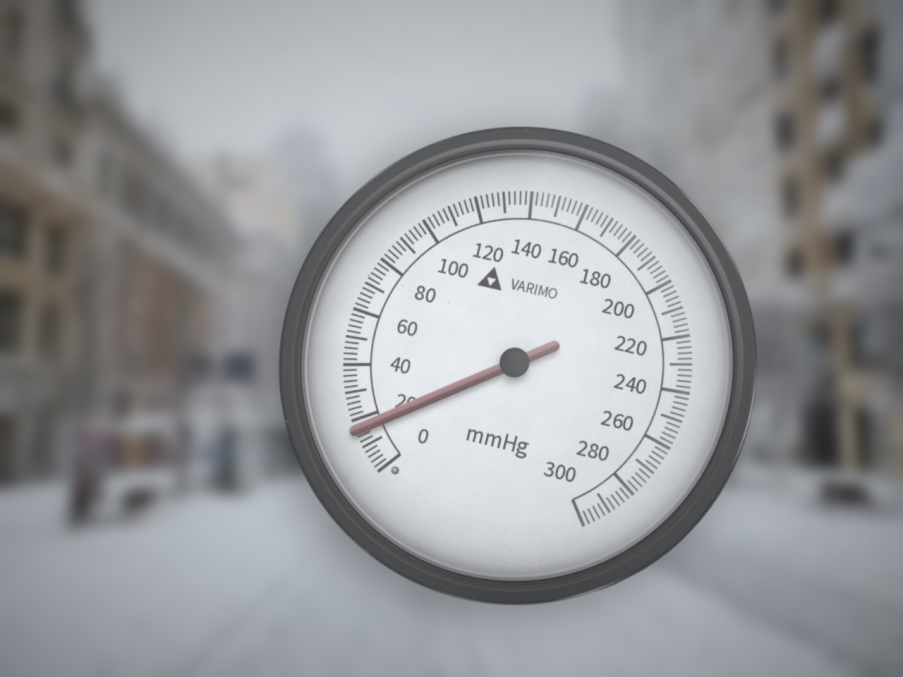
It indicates 16 mmHg
